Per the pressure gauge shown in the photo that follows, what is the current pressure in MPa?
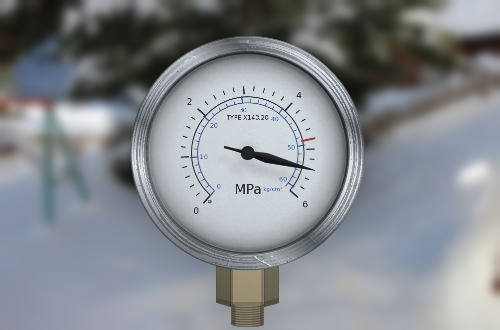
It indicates 5.4 MPa
